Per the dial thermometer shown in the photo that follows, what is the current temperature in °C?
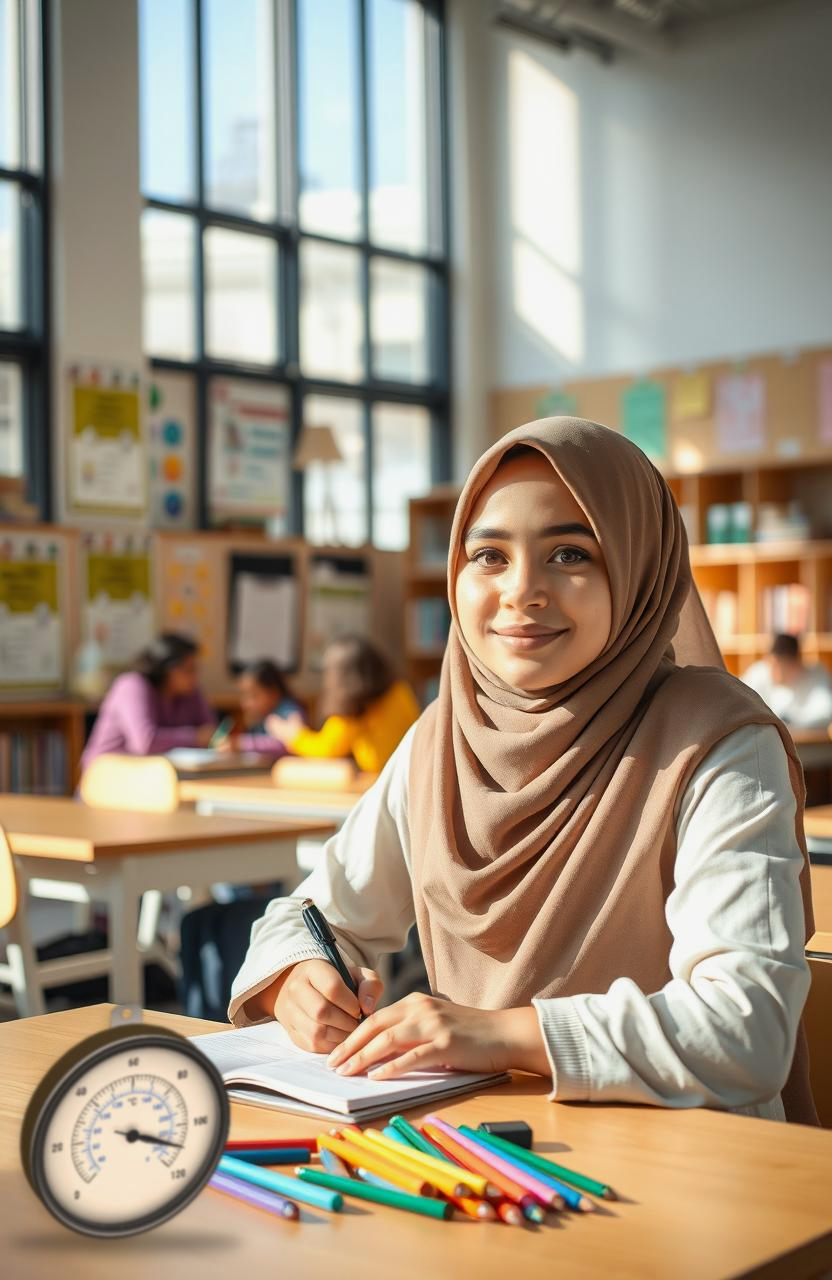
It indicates 110 °C
